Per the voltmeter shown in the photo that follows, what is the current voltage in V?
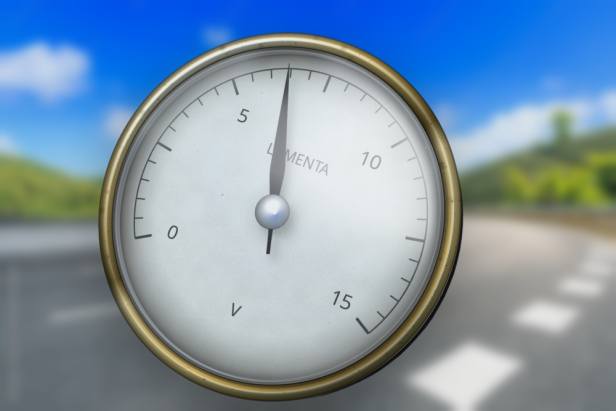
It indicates 6.5 V
